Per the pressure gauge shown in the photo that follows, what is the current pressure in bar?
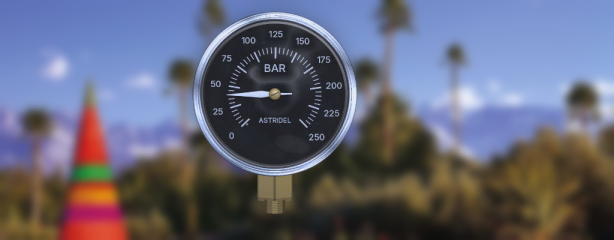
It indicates 40 bar
